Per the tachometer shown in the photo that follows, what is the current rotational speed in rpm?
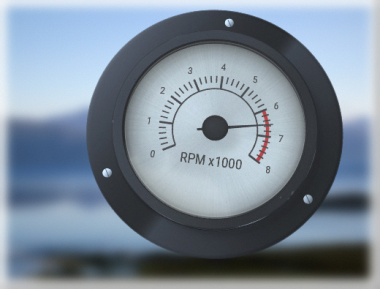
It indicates 6600 rpm
